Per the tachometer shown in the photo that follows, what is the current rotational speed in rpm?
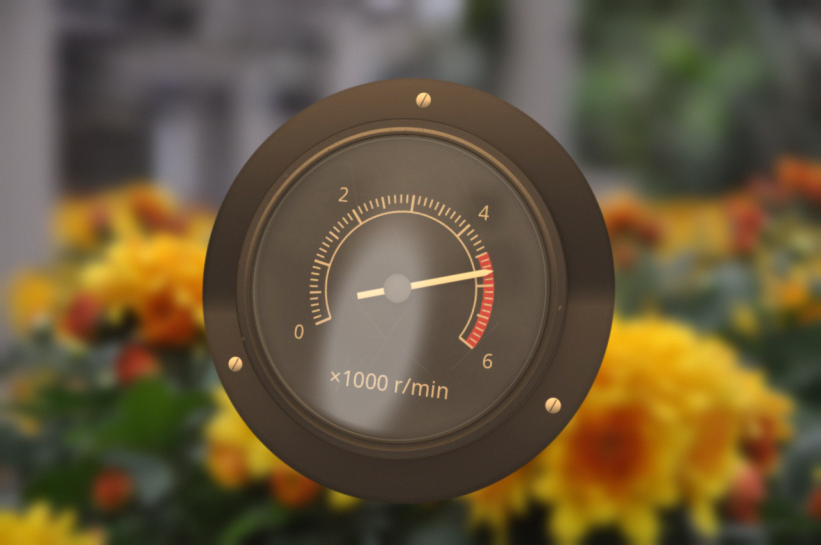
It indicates 4800 rpm
